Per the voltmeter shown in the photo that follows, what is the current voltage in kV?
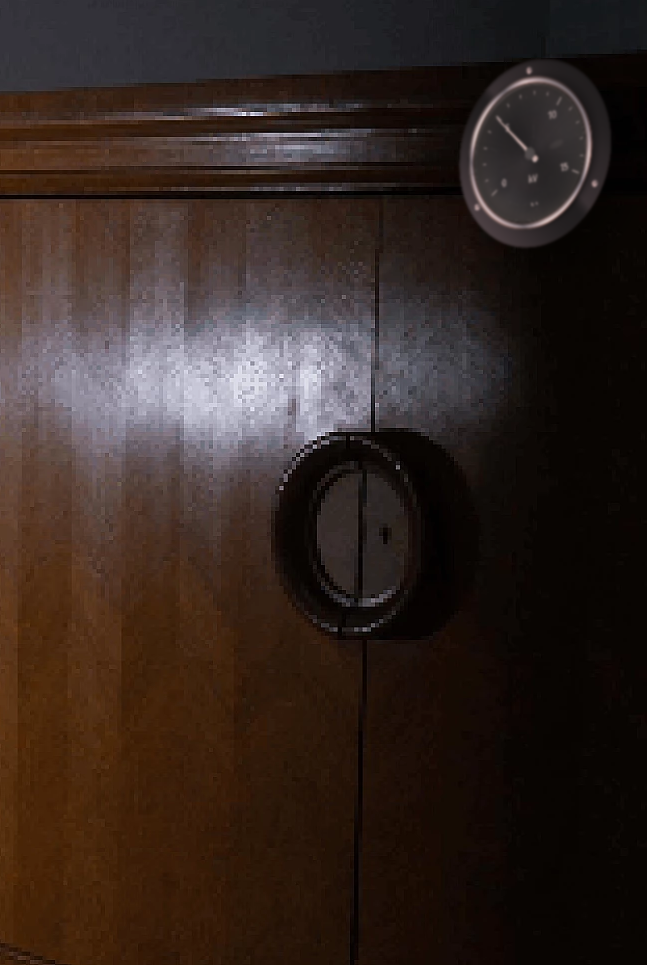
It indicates 5 kV
